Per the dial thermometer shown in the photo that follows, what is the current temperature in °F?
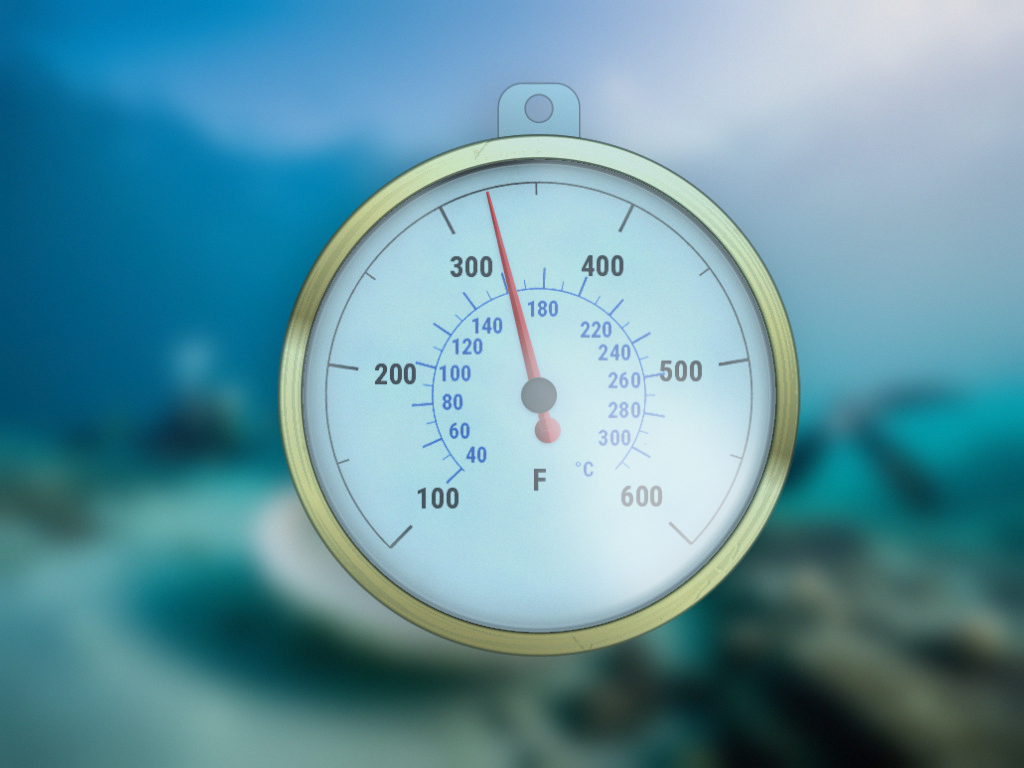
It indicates 325 °F
